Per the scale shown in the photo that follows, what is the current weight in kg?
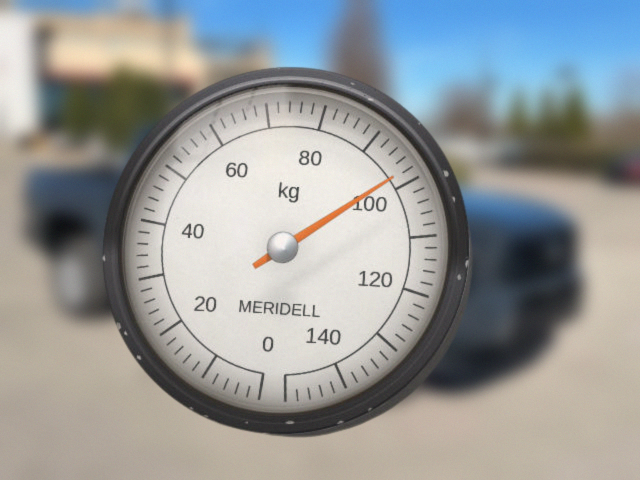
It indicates 98 kg
